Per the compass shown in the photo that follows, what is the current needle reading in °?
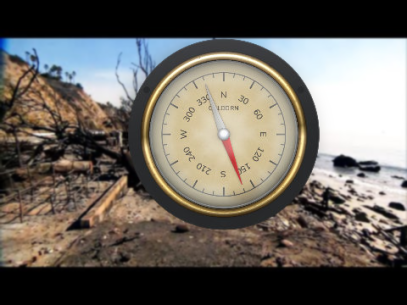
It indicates 160 °
